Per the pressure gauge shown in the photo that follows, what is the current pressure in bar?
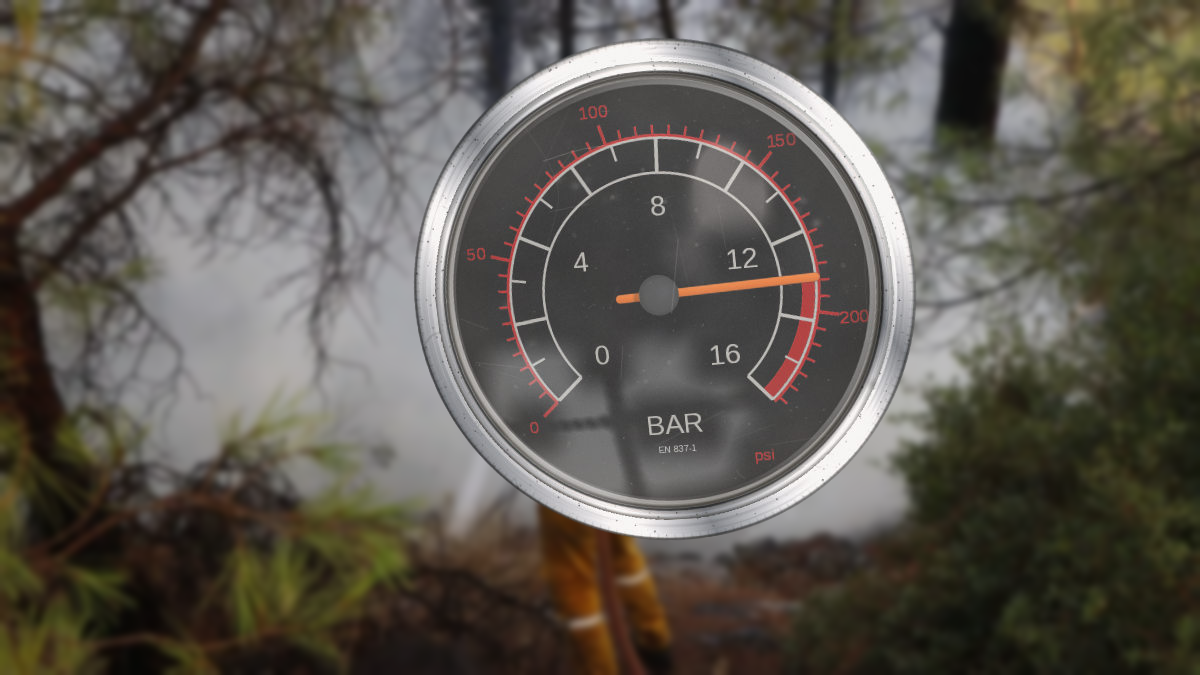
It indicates 13 bar
